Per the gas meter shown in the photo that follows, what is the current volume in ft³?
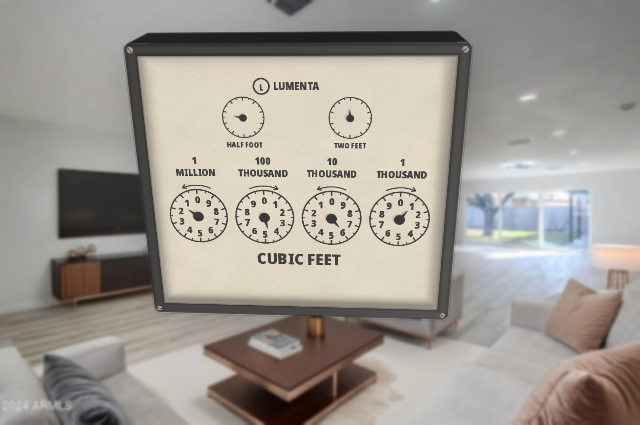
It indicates 146100 ft³
